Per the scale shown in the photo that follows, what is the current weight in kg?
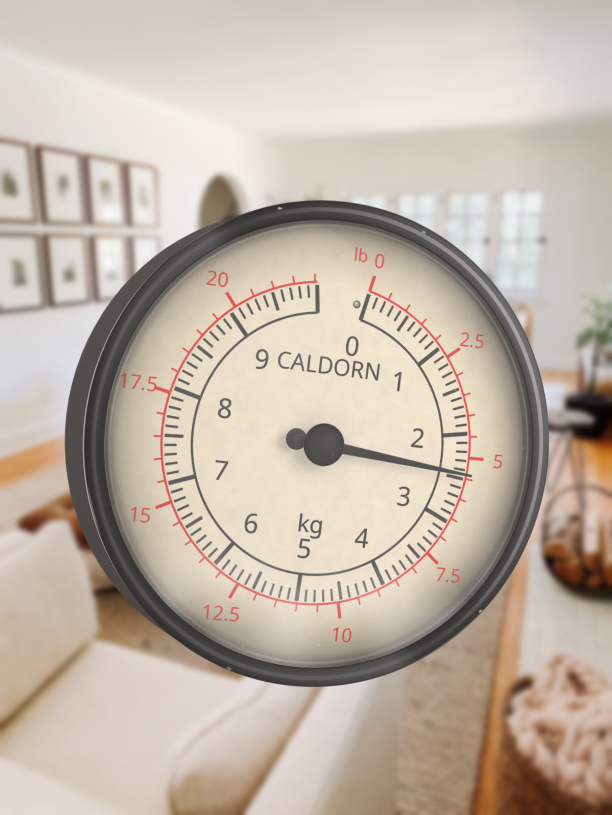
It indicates 2.45 kg
